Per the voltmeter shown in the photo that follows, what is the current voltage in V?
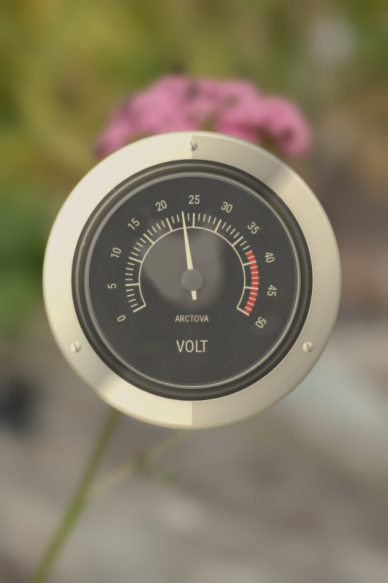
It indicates 23 V
